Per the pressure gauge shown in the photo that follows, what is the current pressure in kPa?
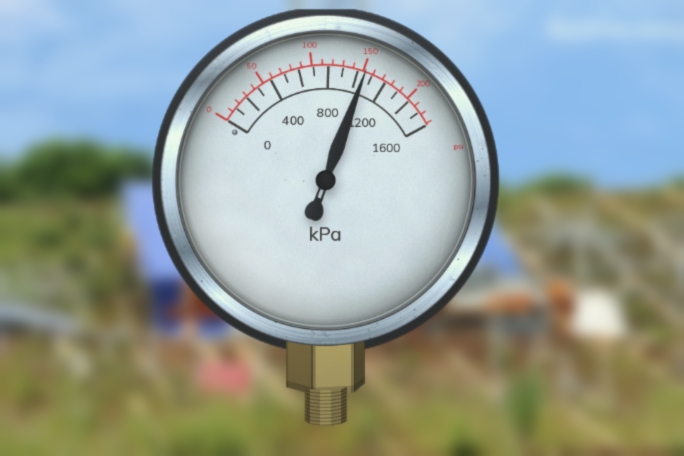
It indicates 1050 kPa
